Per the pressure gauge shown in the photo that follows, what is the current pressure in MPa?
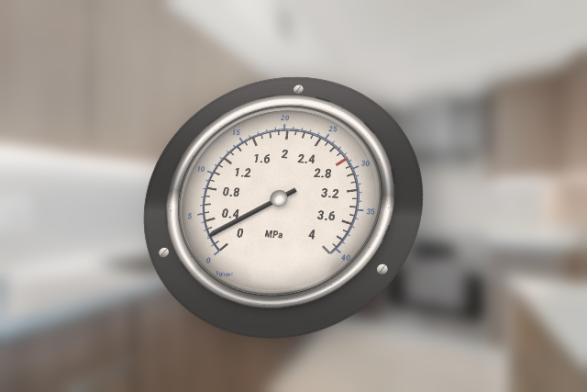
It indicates 0.2 MPa
